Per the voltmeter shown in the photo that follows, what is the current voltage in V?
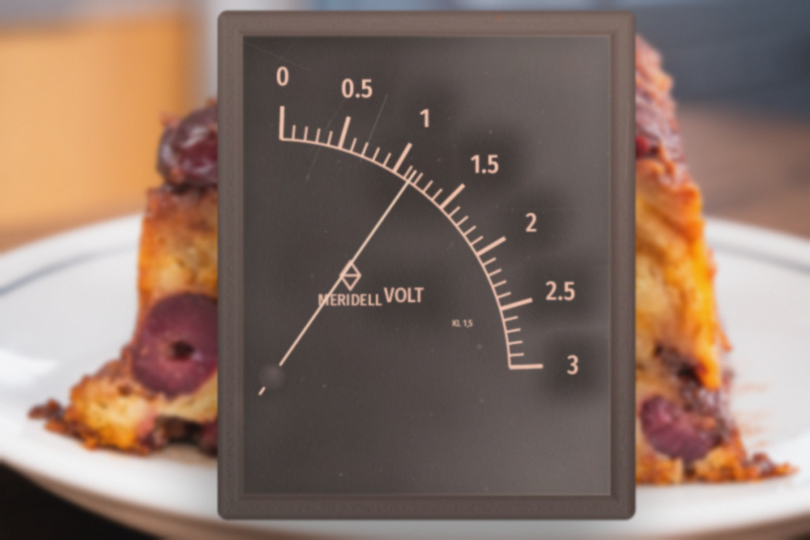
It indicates 1.15 V
